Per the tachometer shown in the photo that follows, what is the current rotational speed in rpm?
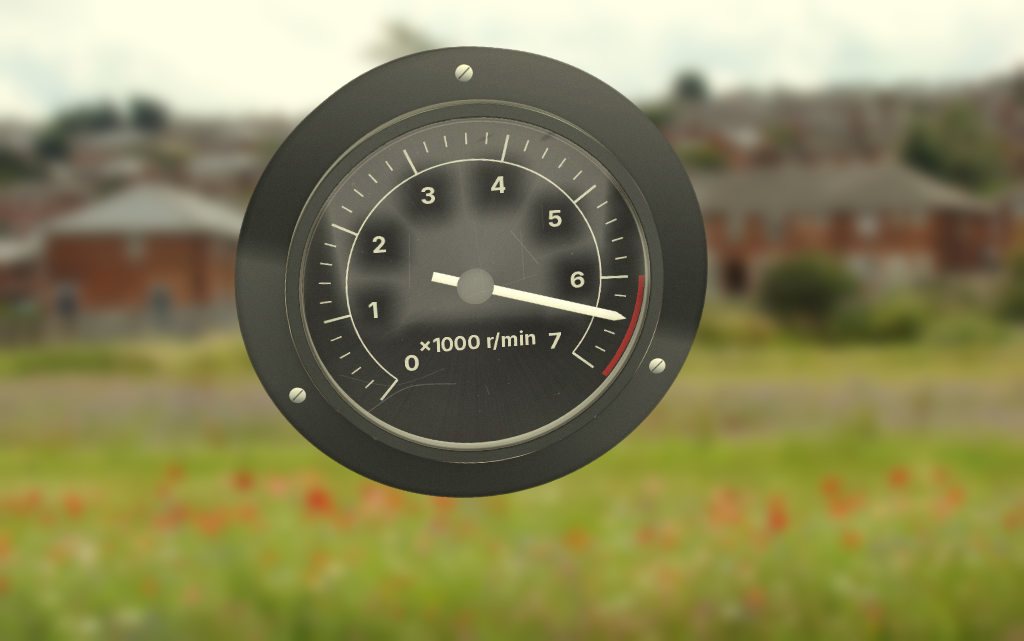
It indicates 6400 rpm
